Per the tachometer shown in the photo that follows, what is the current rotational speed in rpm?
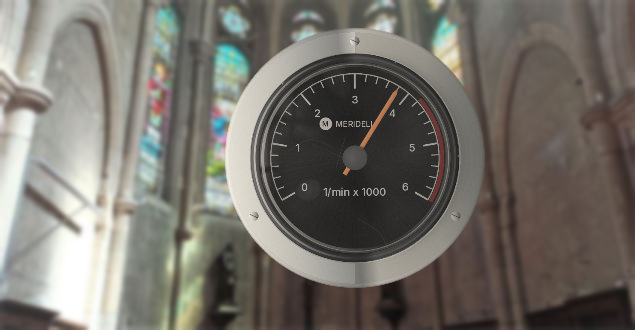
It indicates 3800 rpm
